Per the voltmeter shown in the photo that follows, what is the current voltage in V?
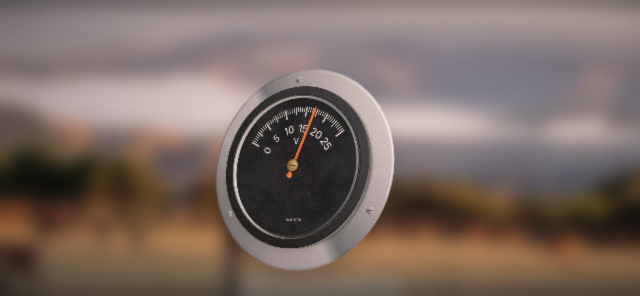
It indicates 17.5 V
